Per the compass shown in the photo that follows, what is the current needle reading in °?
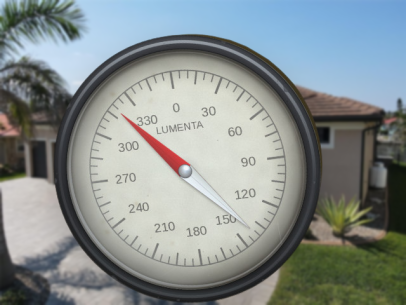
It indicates 320 °
